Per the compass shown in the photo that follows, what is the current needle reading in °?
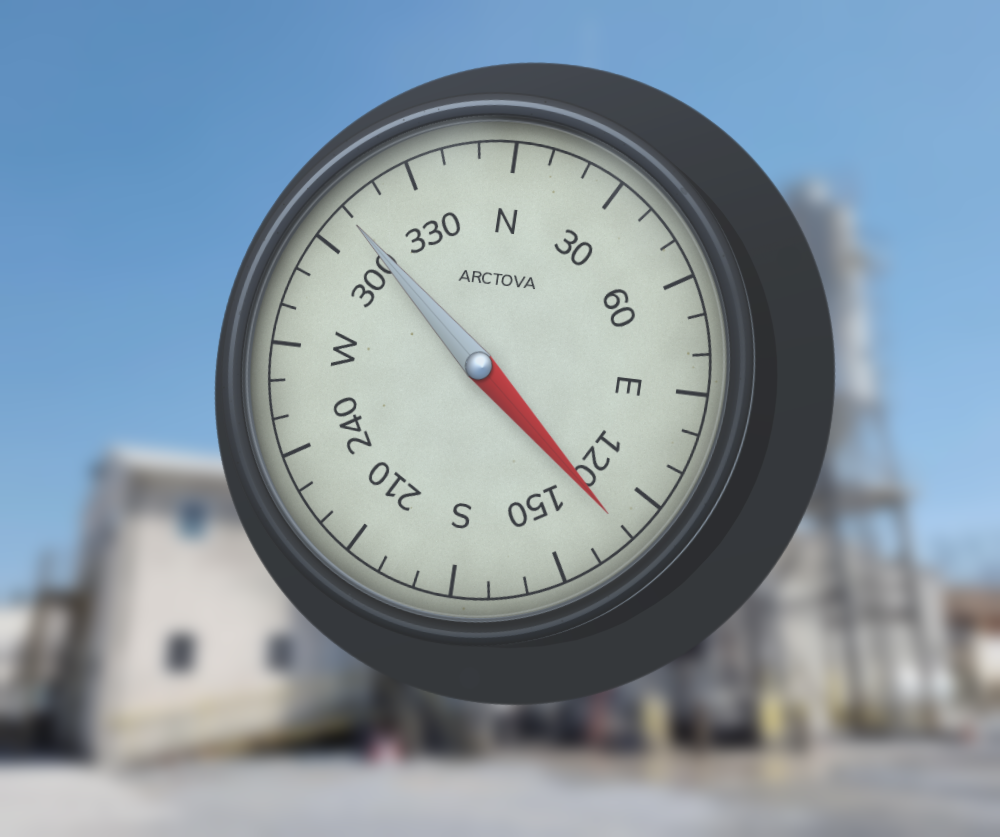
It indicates 130 °
